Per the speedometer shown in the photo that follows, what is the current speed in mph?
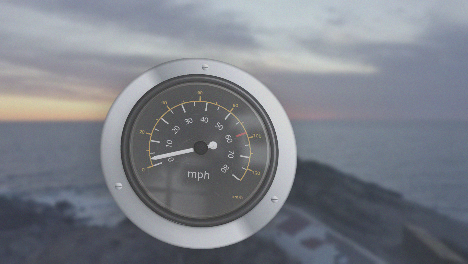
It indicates 2.5 mph
